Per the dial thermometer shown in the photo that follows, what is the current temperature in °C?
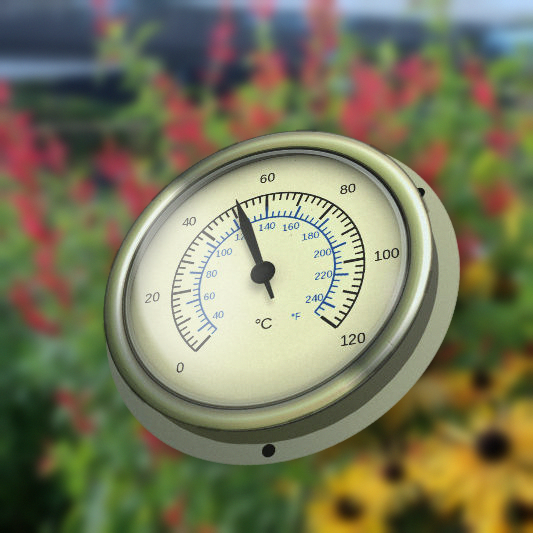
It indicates 52 °C
